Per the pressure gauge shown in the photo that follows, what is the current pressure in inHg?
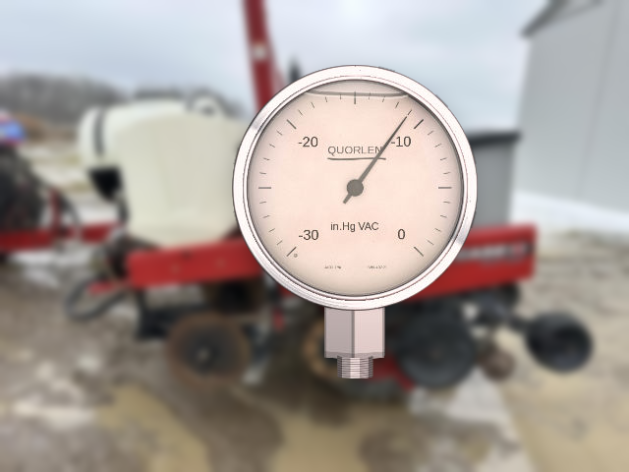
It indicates -11 inHg
